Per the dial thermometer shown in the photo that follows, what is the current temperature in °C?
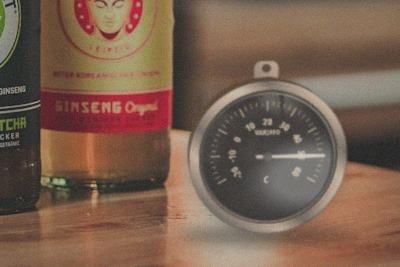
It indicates 50 °C
